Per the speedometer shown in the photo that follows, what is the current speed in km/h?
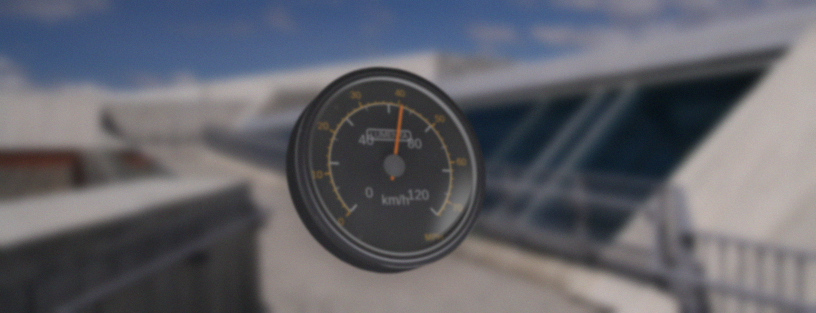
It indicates 65 km/h
